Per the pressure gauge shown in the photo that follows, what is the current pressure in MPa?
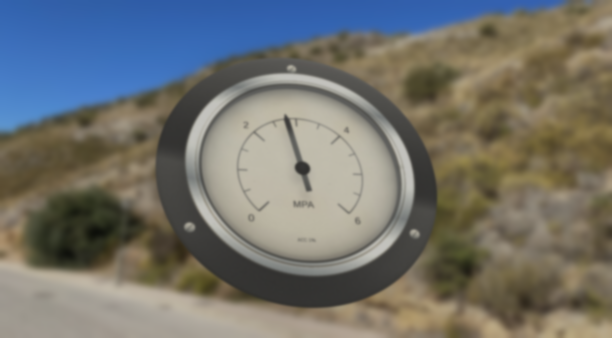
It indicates 2.75 MPa
